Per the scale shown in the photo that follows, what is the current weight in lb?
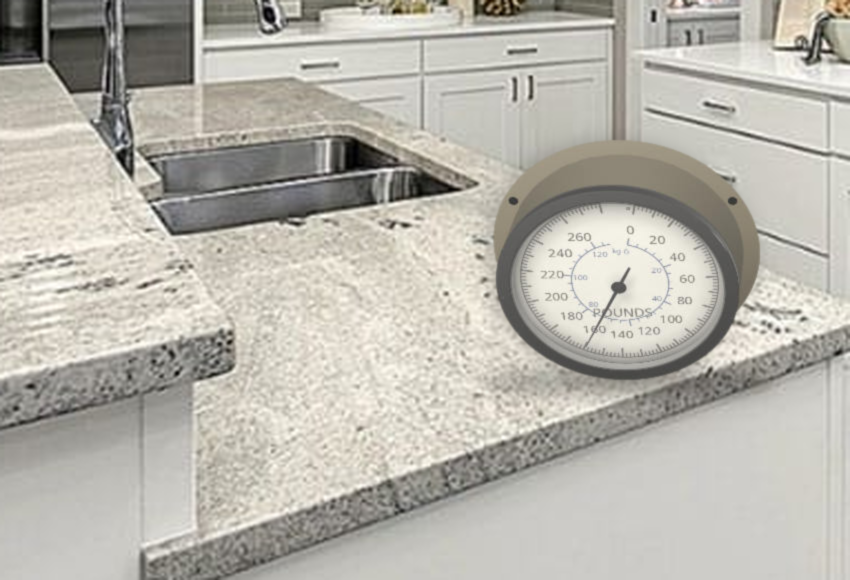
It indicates 160 lb
